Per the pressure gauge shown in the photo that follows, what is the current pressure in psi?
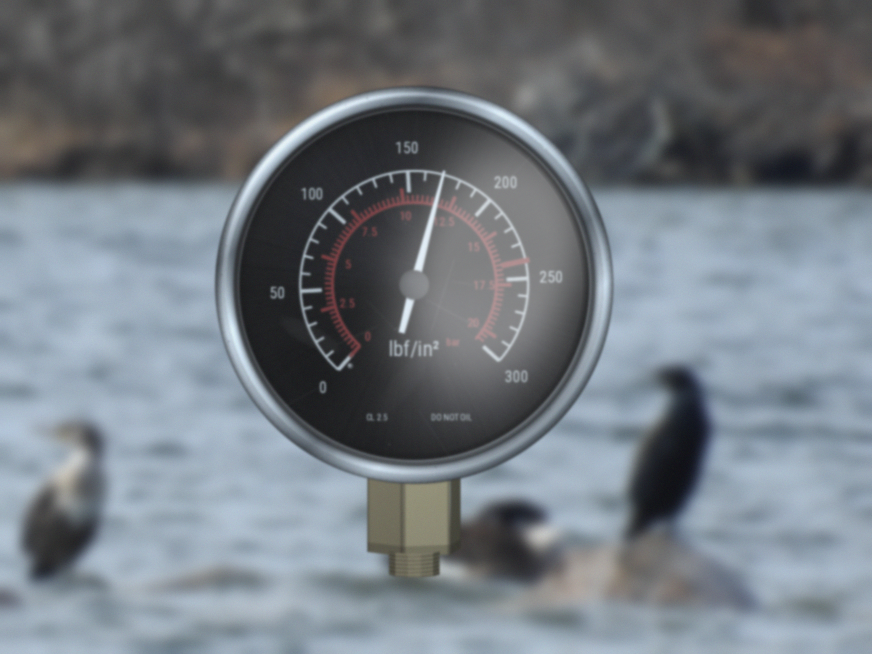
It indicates 170 psi
